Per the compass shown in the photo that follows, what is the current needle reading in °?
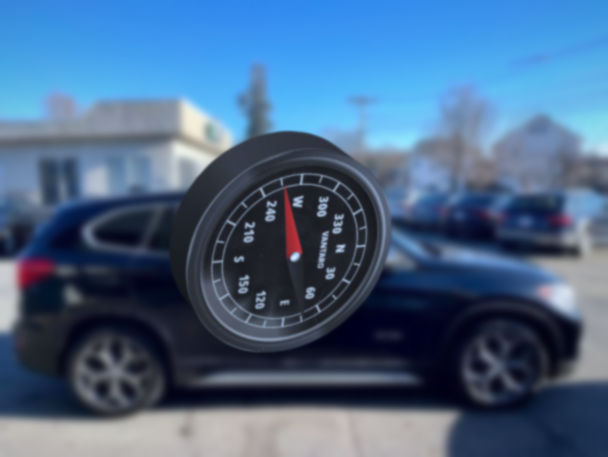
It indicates 255 °
